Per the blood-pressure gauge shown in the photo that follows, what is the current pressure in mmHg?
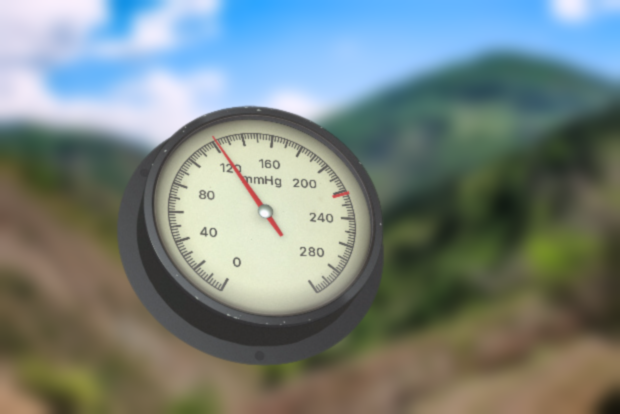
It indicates 120 mmHg
